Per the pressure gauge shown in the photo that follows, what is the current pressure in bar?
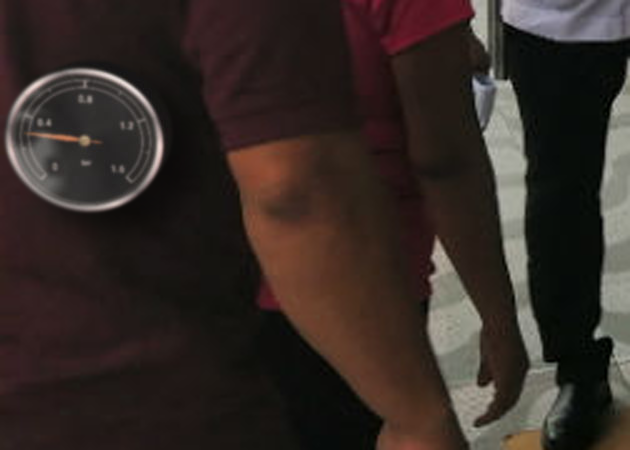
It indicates 0.3 bar
